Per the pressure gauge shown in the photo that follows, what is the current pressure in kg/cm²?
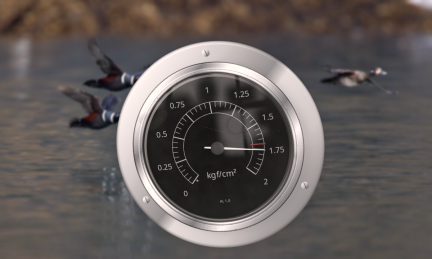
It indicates 1.75 kg/cm²
